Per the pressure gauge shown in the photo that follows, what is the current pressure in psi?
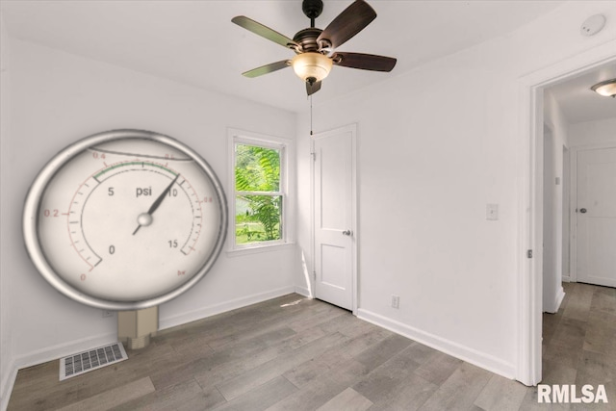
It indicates 9.5 psi
